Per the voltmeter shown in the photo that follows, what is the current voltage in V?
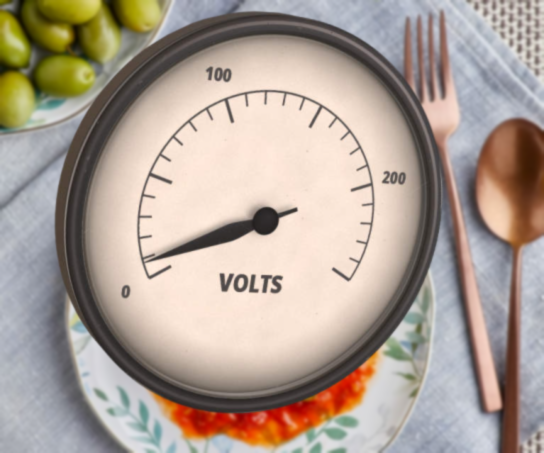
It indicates 10 V
